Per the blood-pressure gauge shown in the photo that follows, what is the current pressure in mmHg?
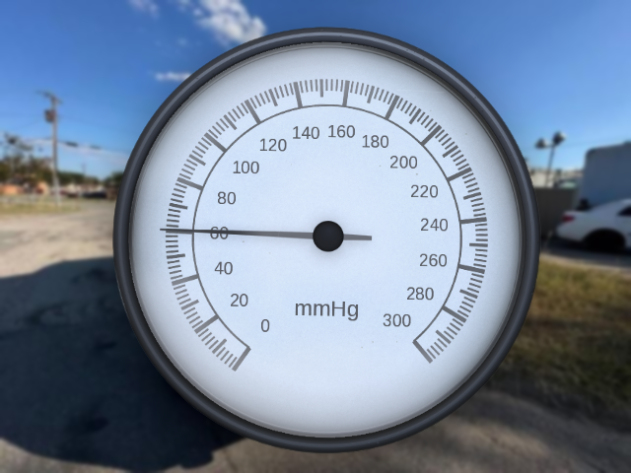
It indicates 60 mmHg
